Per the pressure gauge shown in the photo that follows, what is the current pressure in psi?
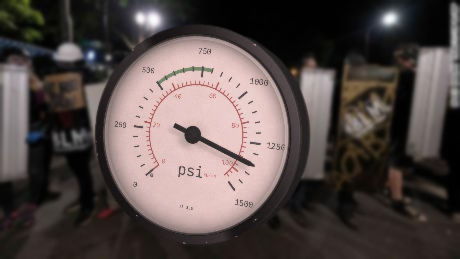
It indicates 1350 psi
